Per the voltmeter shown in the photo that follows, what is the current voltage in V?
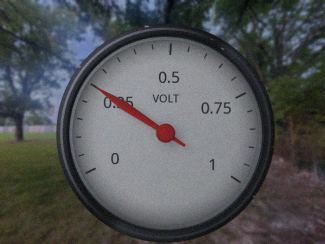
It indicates 0.25 V
